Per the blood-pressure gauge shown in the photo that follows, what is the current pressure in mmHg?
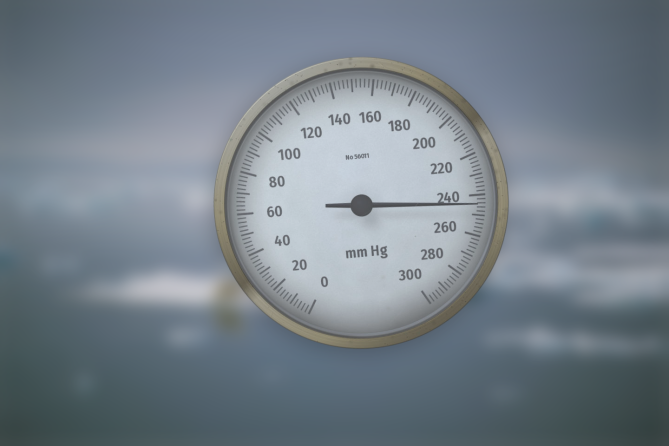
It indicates 244 mmHg
